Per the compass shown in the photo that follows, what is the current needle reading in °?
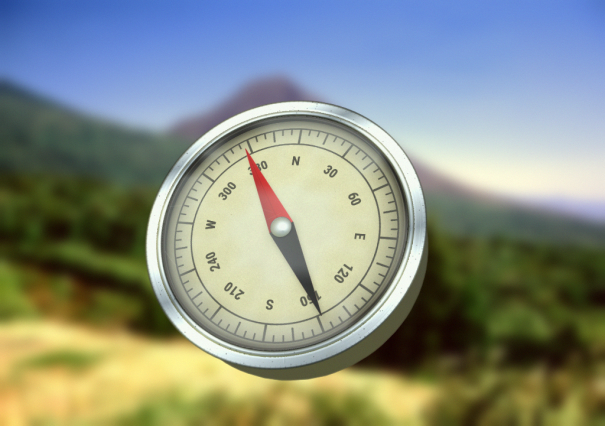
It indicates 327.5 °
